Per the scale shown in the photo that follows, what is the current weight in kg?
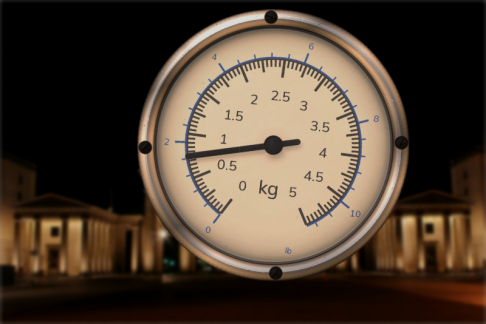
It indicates 0.75 kg
